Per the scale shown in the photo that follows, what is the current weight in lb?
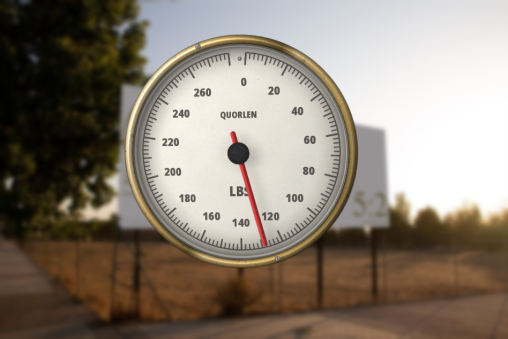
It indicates 128 lb
